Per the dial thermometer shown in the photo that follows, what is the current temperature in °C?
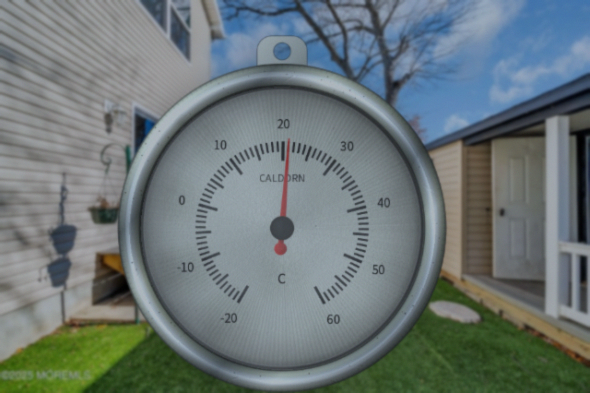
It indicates 21 °C
